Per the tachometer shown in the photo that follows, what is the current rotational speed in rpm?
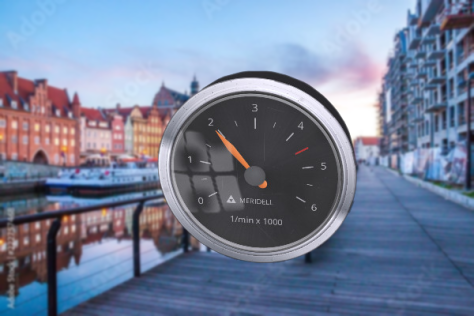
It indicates 2000 rpm
